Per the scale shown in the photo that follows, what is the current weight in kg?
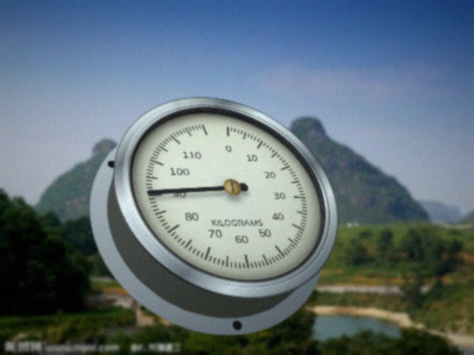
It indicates 90 kg
